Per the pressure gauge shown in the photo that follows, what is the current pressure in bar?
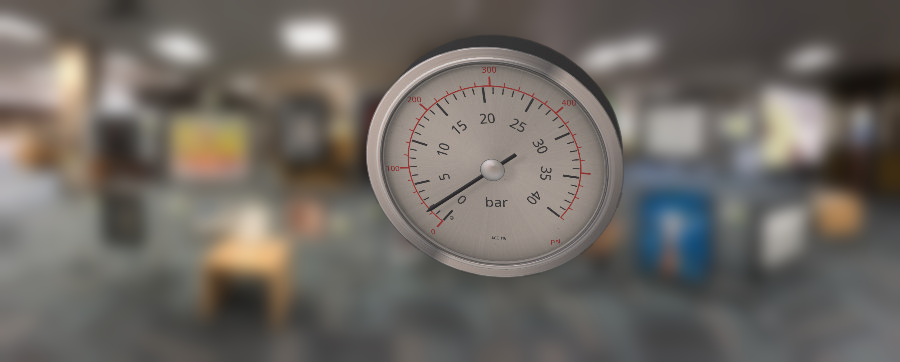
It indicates 2 bar
